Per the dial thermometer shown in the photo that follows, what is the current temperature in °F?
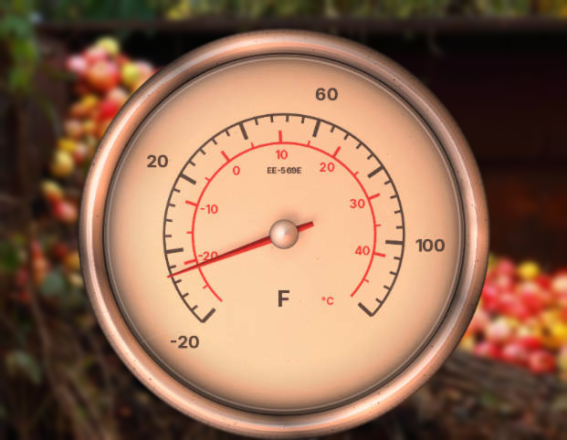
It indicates -6 °F
